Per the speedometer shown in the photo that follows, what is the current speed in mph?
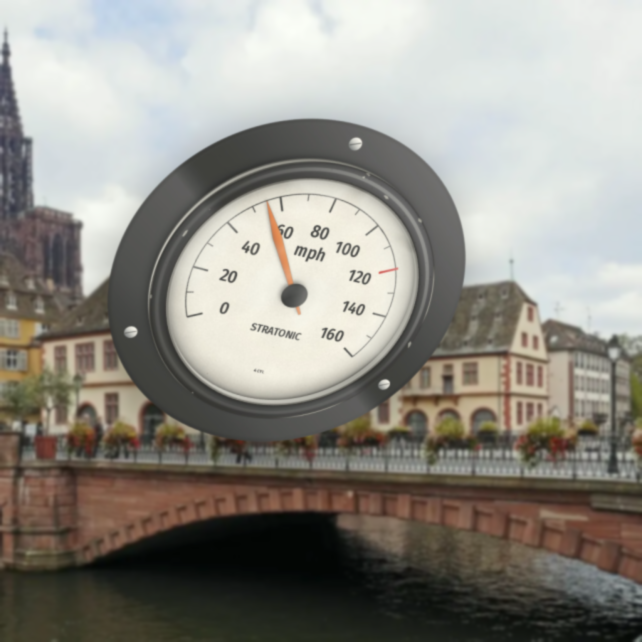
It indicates 55 mph
